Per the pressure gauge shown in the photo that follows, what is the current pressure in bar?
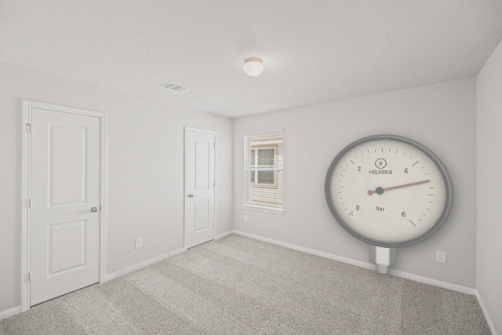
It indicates 4.6 bar
